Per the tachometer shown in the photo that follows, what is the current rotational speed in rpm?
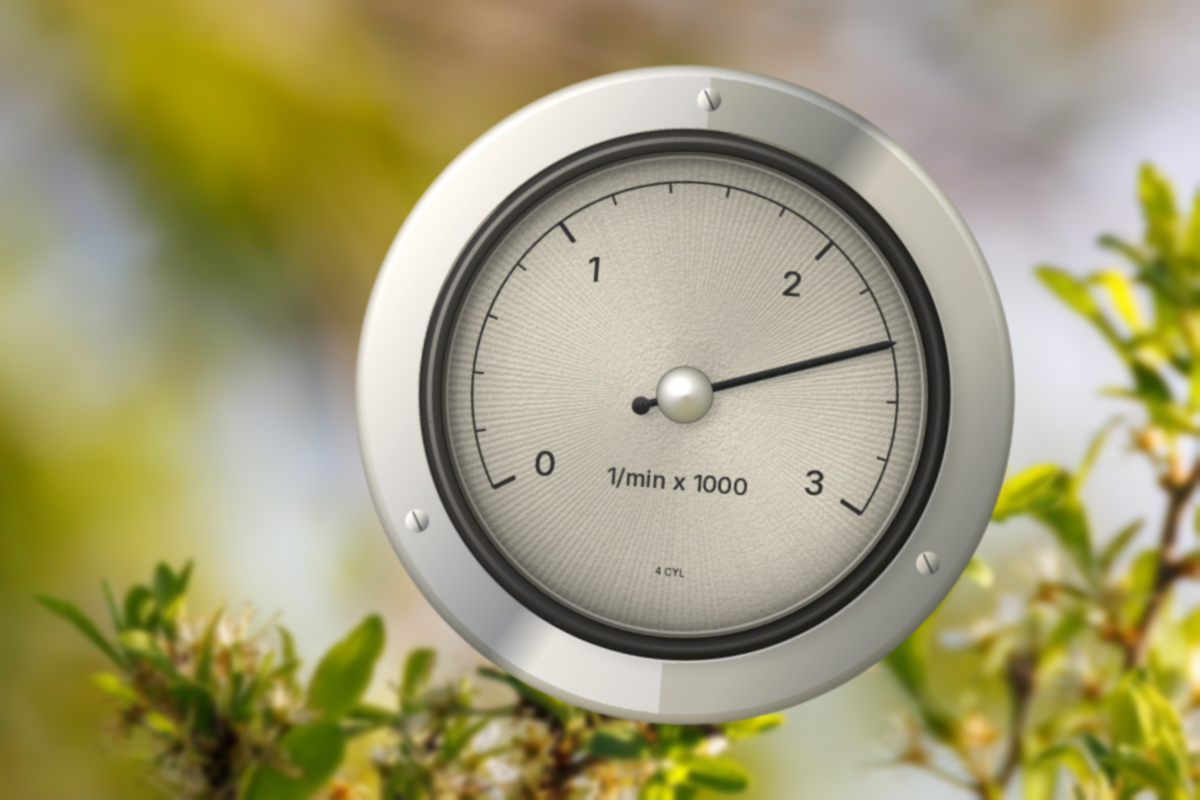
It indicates 2400 rpm
